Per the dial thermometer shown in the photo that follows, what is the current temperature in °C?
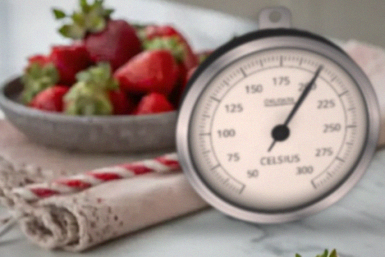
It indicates 200 °C
